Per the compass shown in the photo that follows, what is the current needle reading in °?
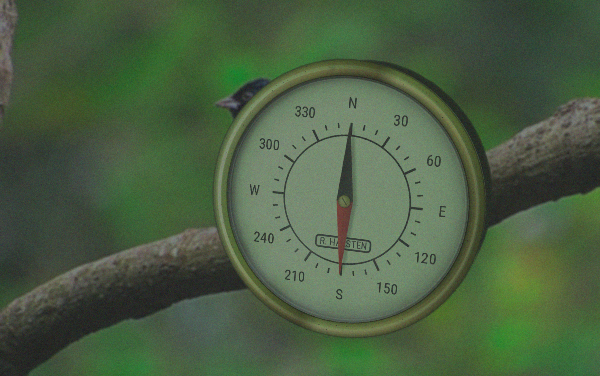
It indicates 180 °
